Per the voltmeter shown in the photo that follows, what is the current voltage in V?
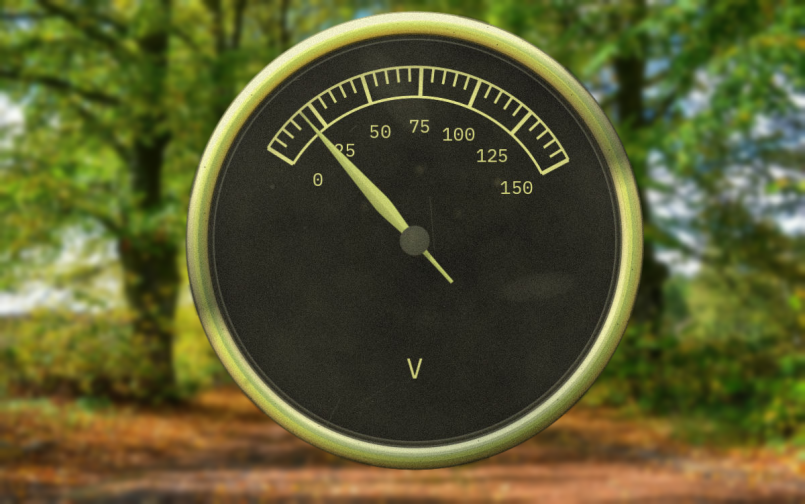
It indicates 20 V
